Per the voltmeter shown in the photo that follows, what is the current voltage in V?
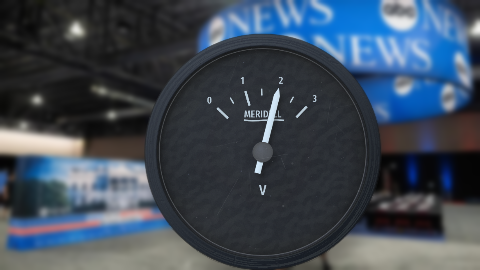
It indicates 2 V
